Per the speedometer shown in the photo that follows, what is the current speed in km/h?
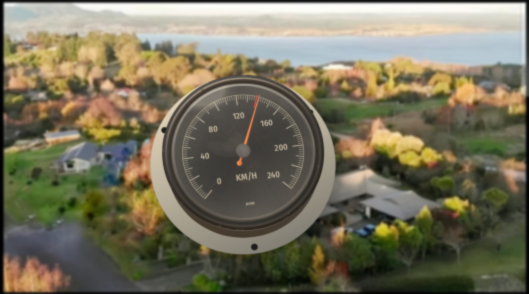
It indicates 140 km/h
